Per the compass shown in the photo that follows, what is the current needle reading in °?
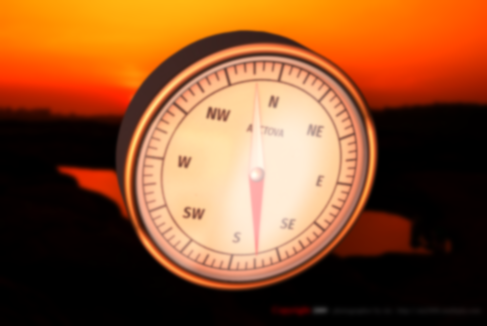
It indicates 165 °
